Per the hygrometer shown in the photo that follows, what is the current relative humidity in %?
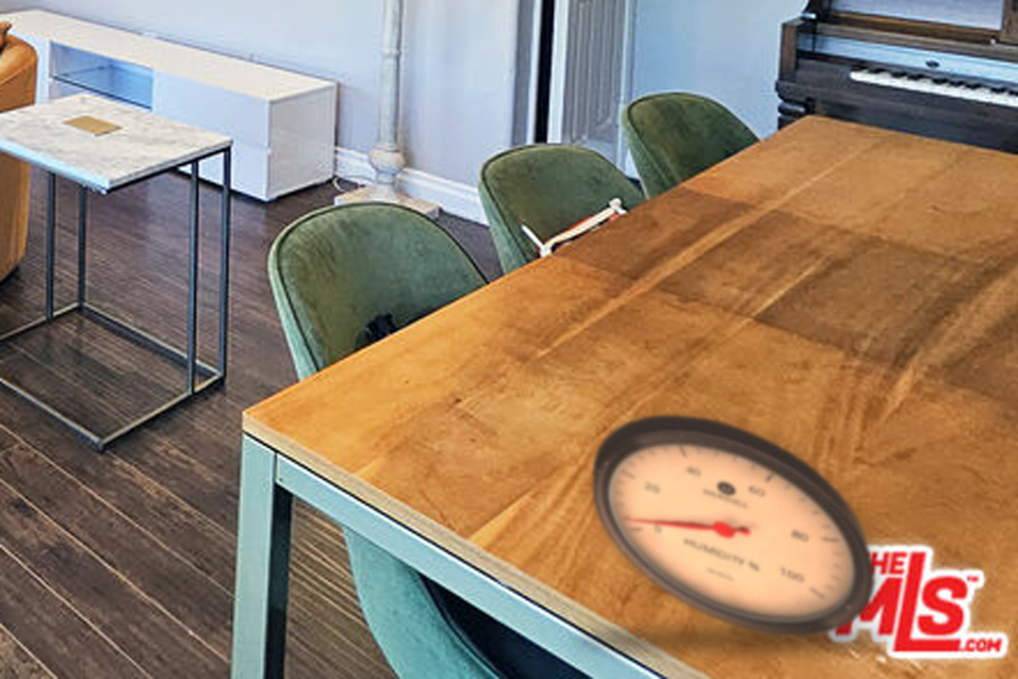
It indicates 4 %
